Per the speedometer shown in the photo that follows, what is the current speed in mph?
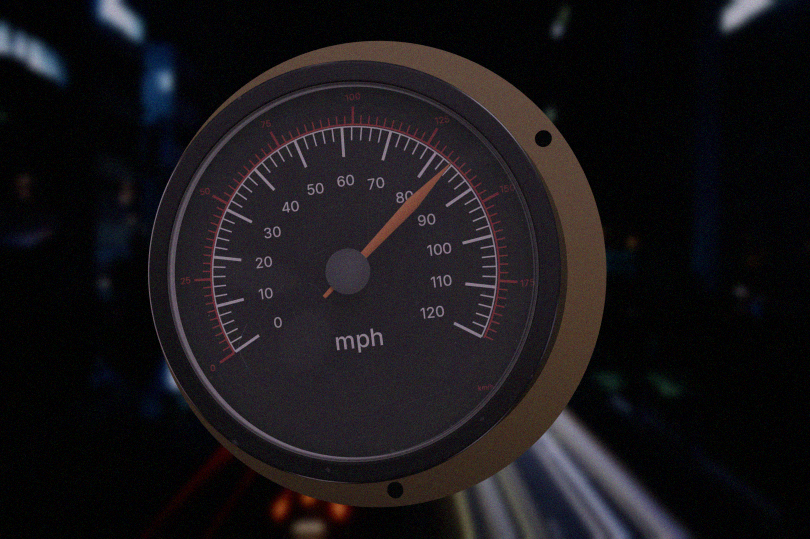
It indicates 84 mph
